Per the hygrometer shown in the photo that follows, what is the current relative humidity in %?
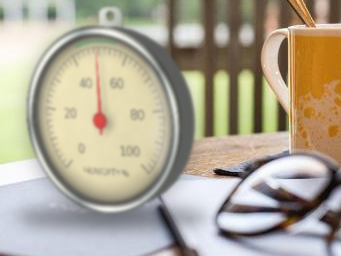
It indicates 50 %
